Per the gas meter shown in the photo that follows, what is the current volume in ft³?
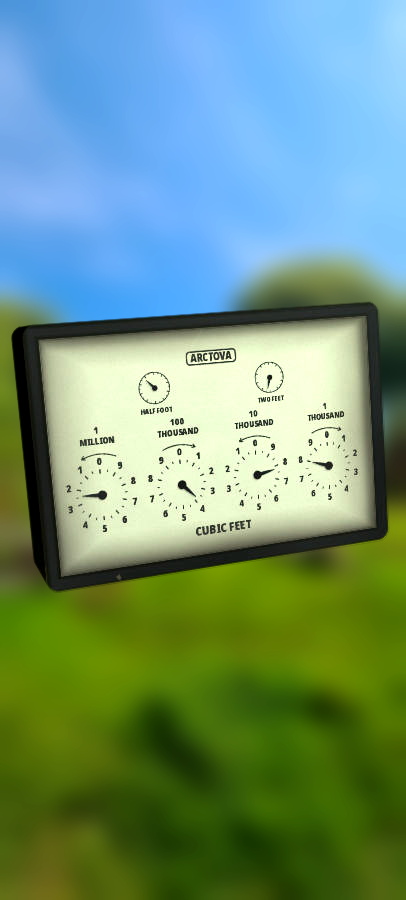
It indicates 237800 ft³
